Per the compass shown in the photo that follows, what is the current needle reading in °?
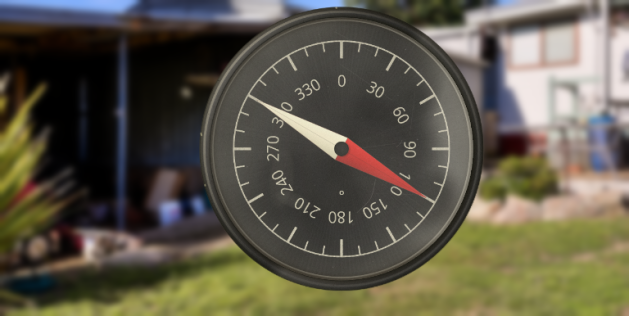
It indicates 120 °
